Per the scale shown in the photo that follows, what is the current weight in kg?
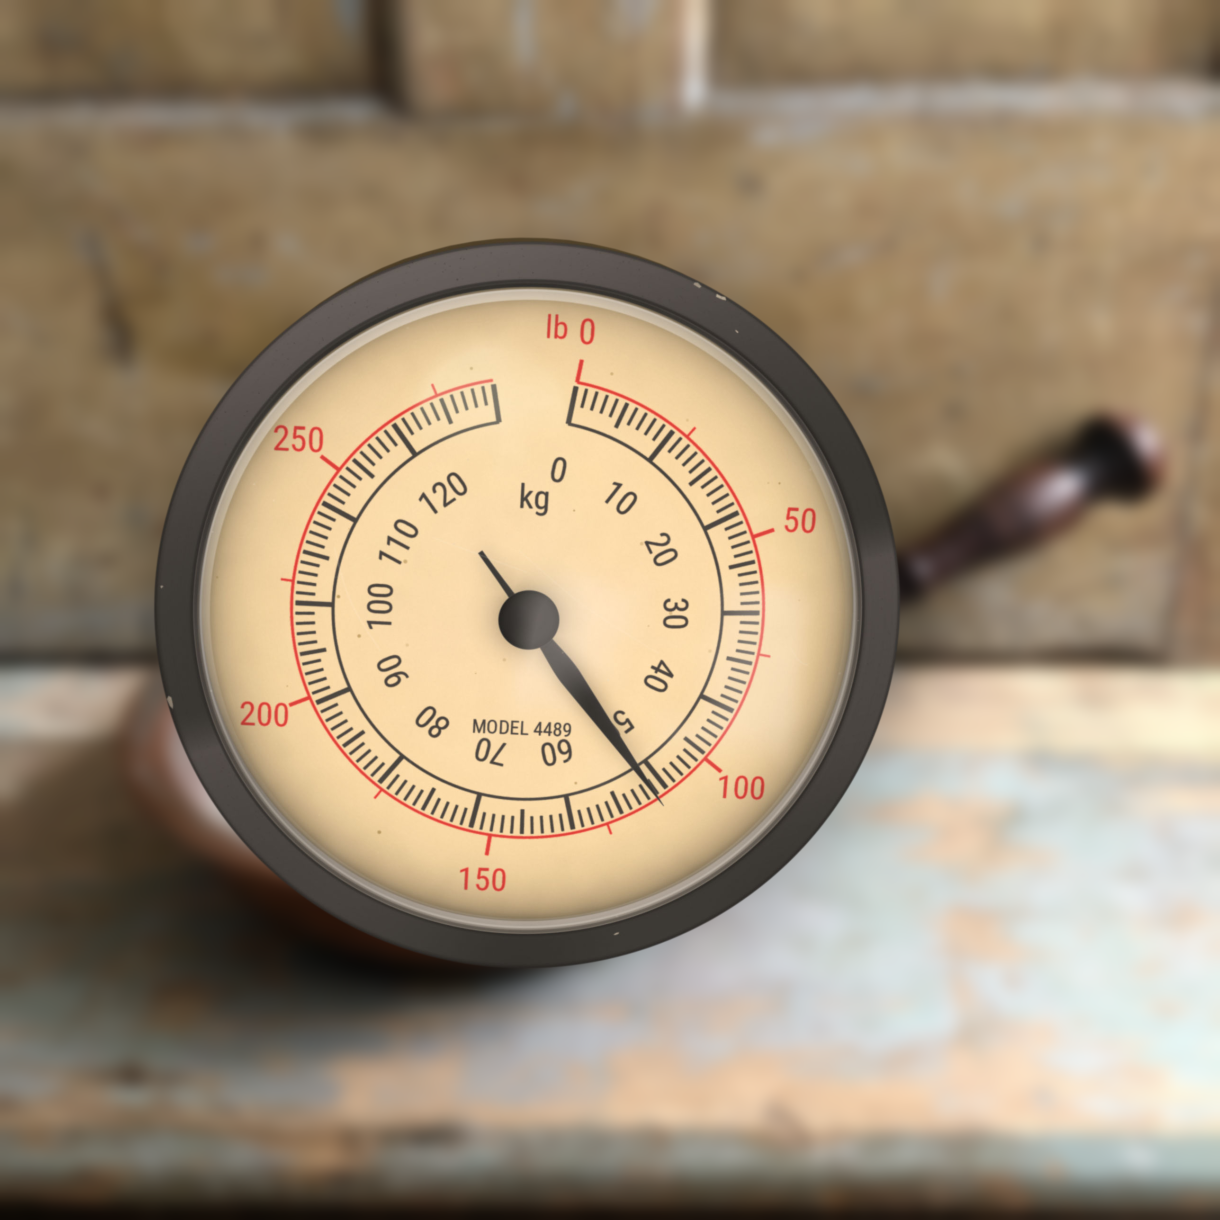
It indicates 51 kg
